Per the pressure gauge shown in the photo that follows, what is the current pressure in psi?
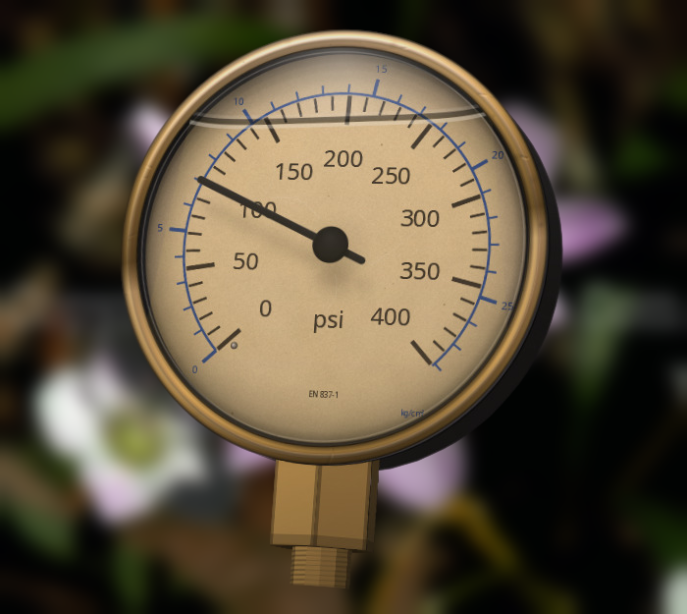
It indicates 100 psi
